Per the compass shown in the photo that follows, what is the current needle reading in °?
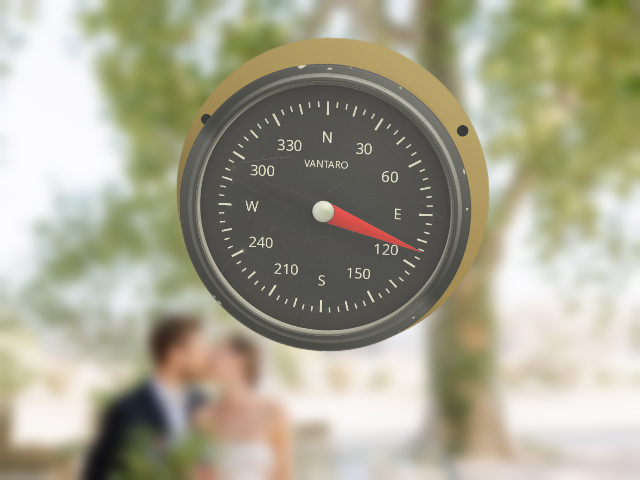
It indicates 110 °
